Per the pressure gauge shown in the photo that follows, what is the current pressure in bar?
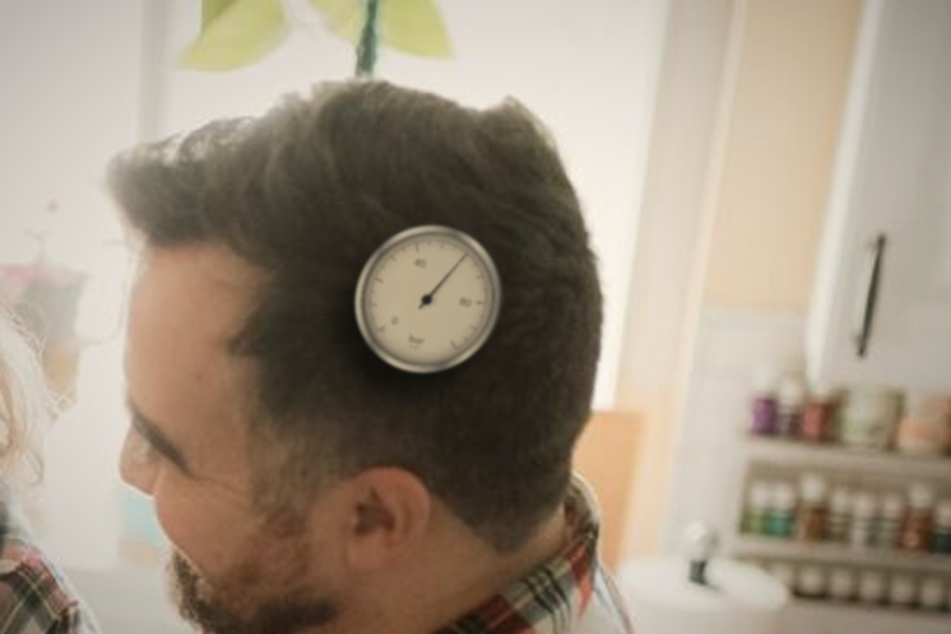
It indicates 60 bar
